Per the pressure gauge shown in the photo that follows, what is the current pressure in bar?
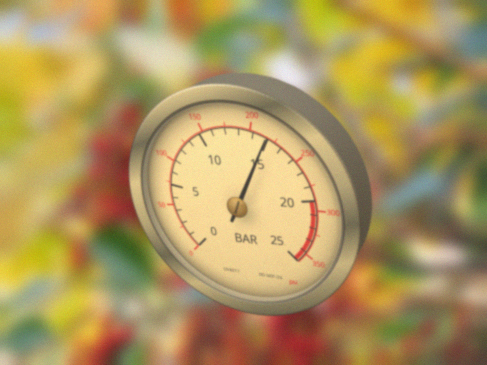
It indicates 15 bar
